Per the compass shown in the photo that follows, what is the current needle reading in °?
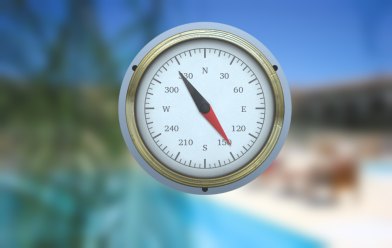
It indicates 145 °
